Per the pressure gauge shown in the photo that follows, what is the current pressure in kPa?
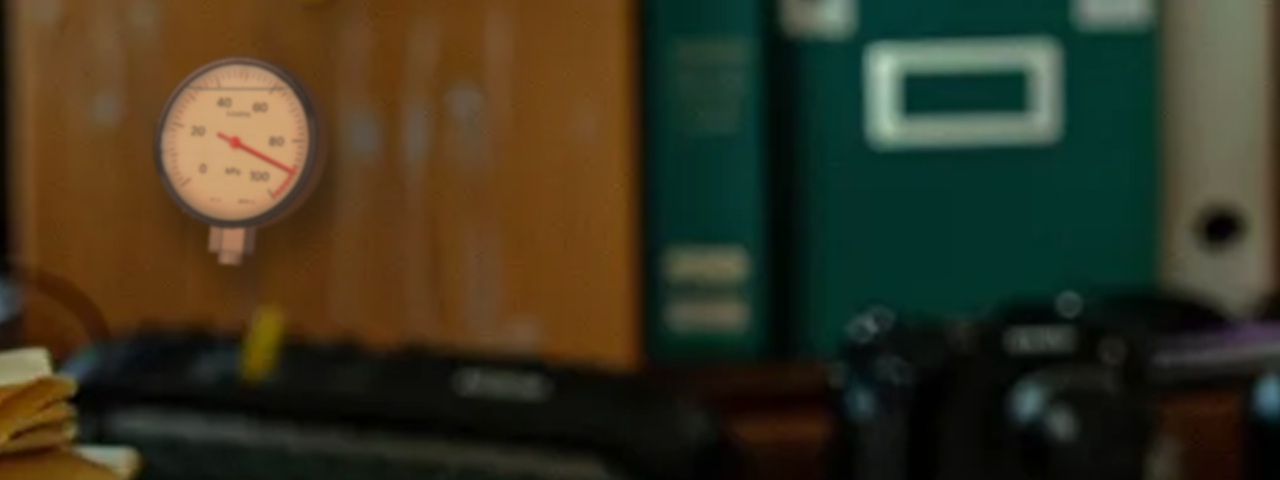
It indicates 90 kPa
